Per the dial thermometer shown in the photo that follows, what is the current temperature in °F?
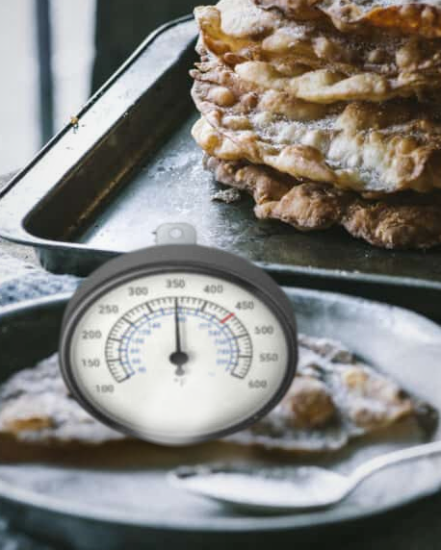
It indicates 350 °F
